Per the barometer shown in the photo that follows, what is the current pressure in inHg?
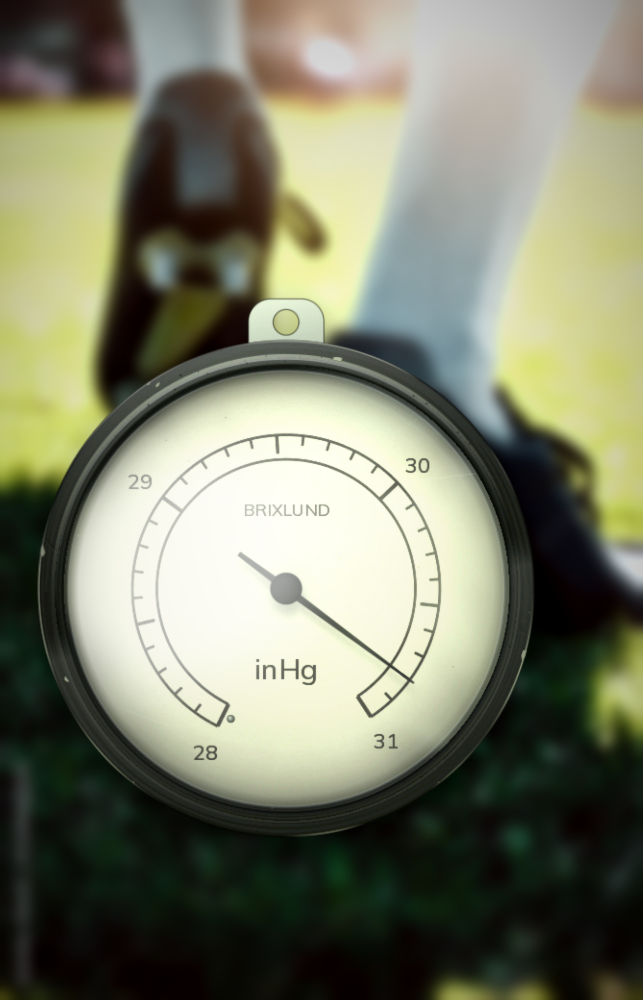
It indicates 30.8 inHg
